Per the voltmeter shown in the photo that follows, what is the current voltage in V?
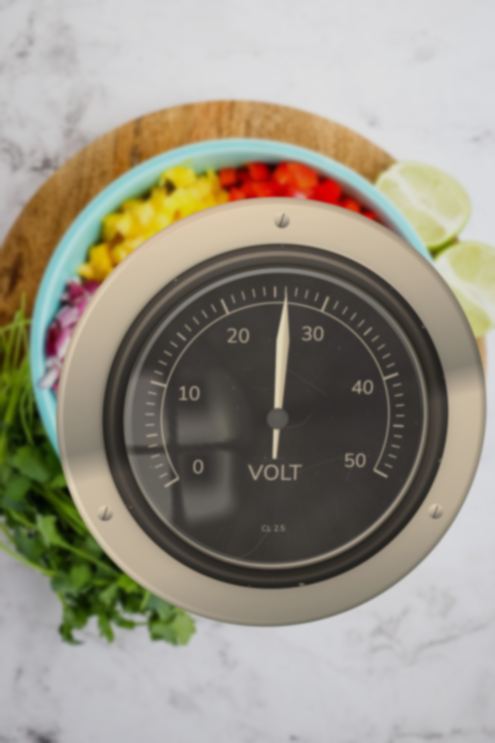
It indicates 26 V
